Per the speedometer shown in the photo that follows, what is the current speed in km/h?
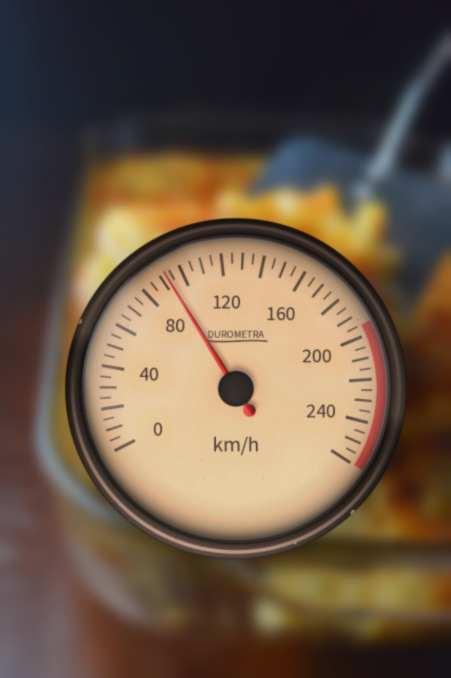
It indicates 92.5 km/h
